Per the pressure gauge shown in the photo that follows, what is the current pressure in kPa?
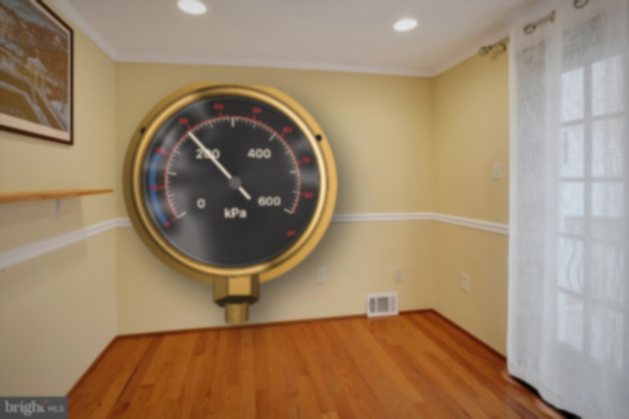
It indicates 200 kPa
